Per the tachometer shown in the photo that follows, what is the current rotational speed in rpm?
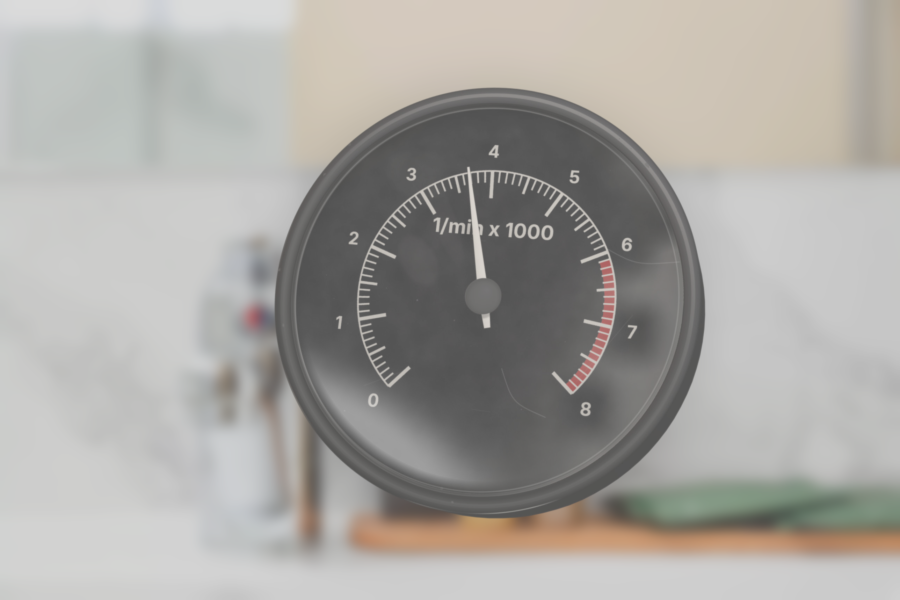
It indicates 3700 rpm
